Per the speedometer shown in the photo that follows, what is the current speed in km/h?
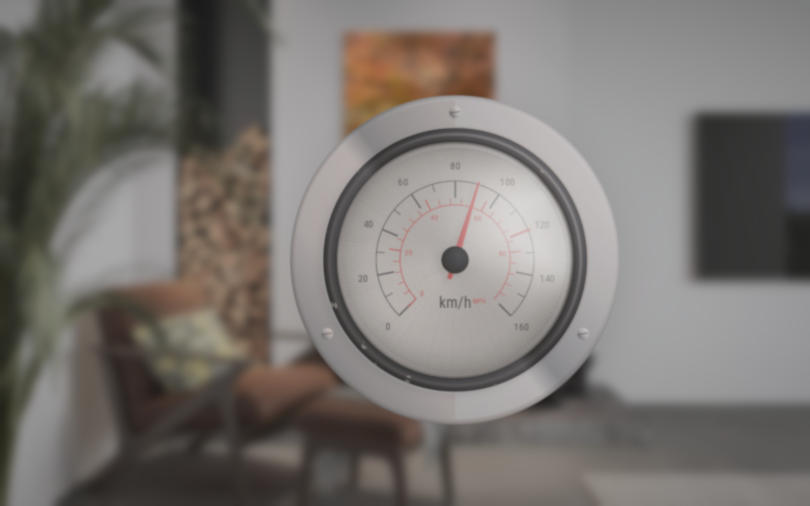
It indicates 90 km/h
